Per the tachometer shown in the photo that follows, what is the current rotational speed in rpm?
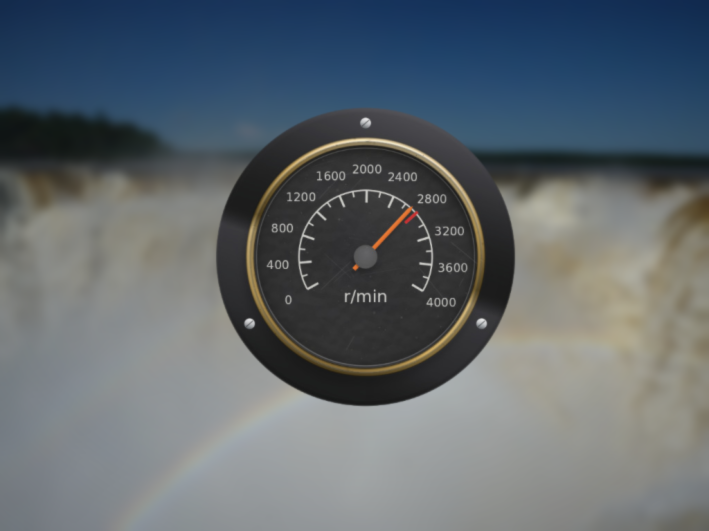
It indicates 2700 rpm
